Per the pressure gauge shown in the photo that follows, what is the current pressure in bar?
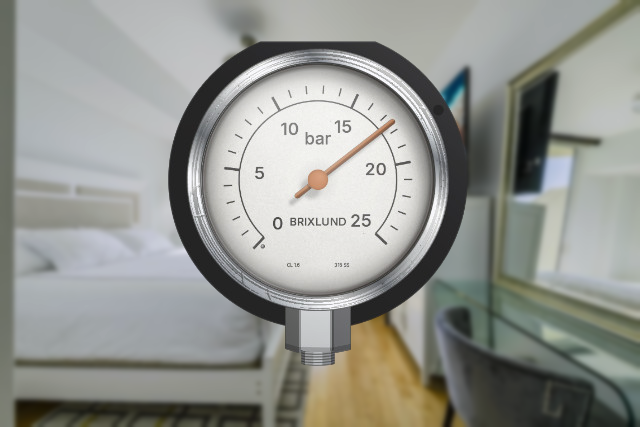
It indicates 17.5 bar
